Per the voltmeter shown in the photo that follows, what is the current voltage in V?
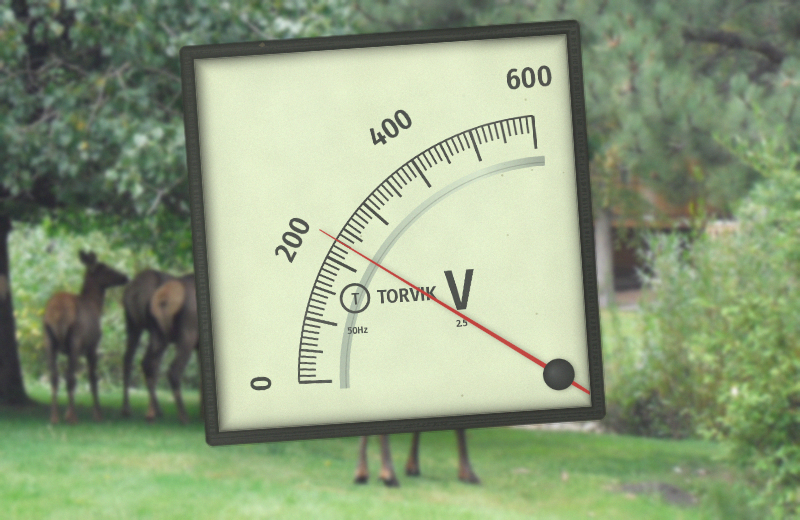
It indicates 230 V
